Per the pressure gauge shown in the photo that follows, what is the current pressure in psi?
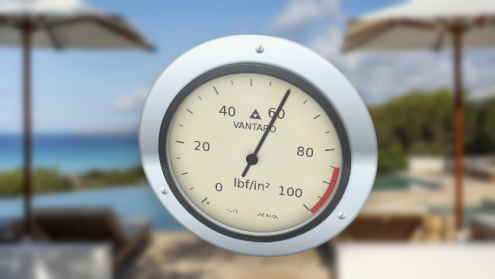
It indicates 60 psi
